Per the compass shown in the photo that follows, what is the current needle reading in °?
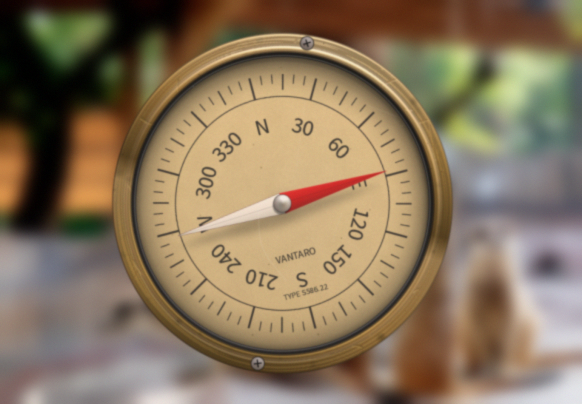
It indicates 87.5 °
